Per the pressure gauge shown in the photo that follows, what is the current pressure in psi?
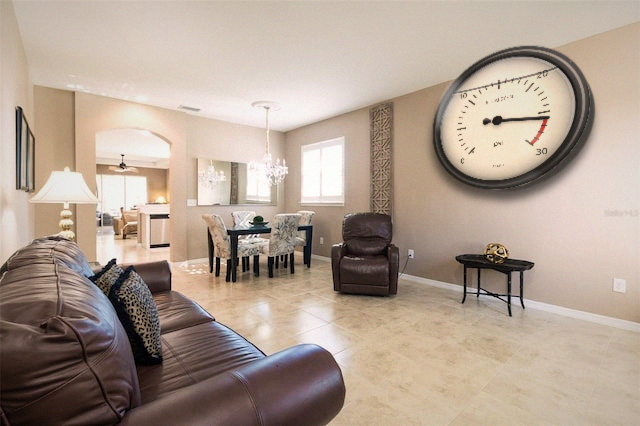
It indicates 26 psi
